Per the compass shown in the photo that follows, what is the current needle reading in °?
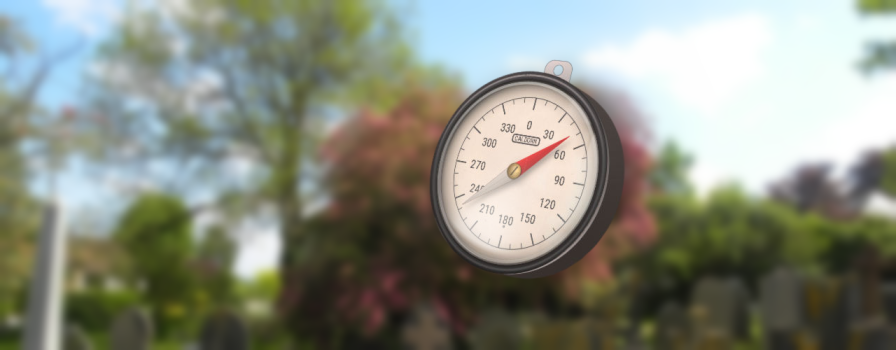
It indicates 50 °
